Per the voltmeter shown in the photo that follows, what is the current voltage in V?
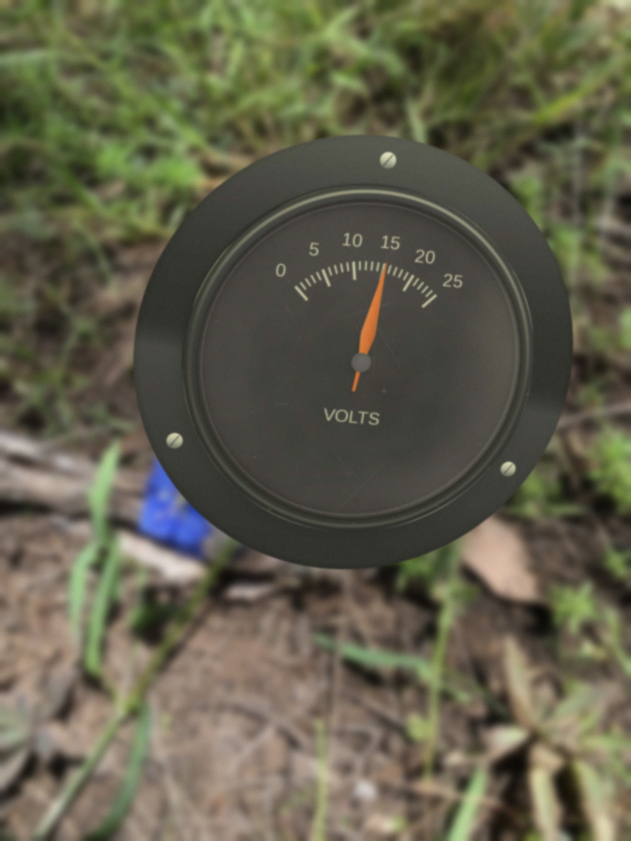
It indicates 15 V
